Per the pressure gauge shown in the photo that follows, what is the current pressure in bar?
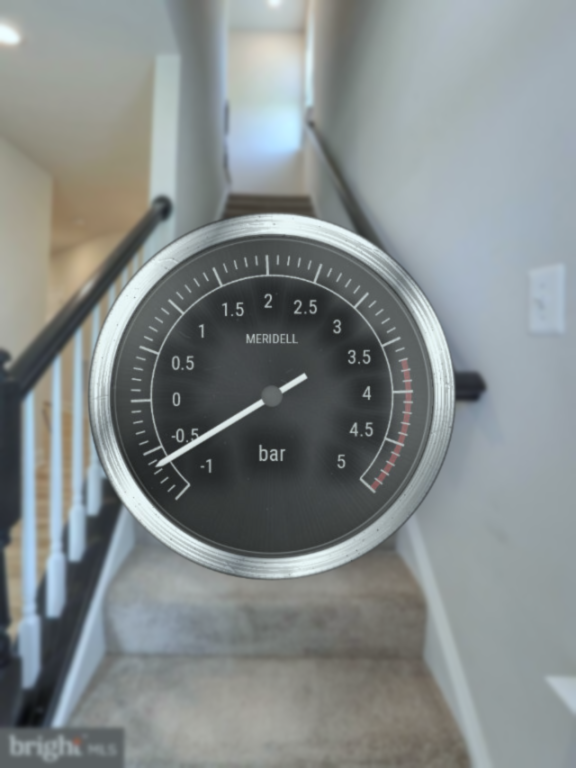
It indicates -0.65 bar
